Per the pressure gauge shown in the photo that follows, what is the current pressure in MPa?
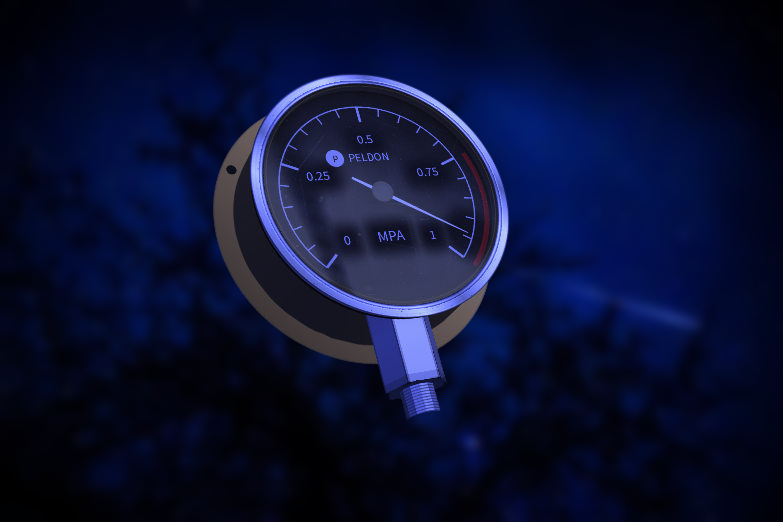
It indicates 0.95 MPa
